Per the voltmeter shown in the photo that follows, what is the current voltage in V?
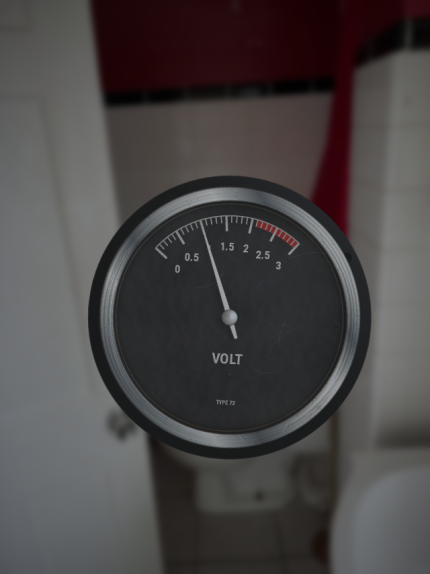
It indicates 1 V
